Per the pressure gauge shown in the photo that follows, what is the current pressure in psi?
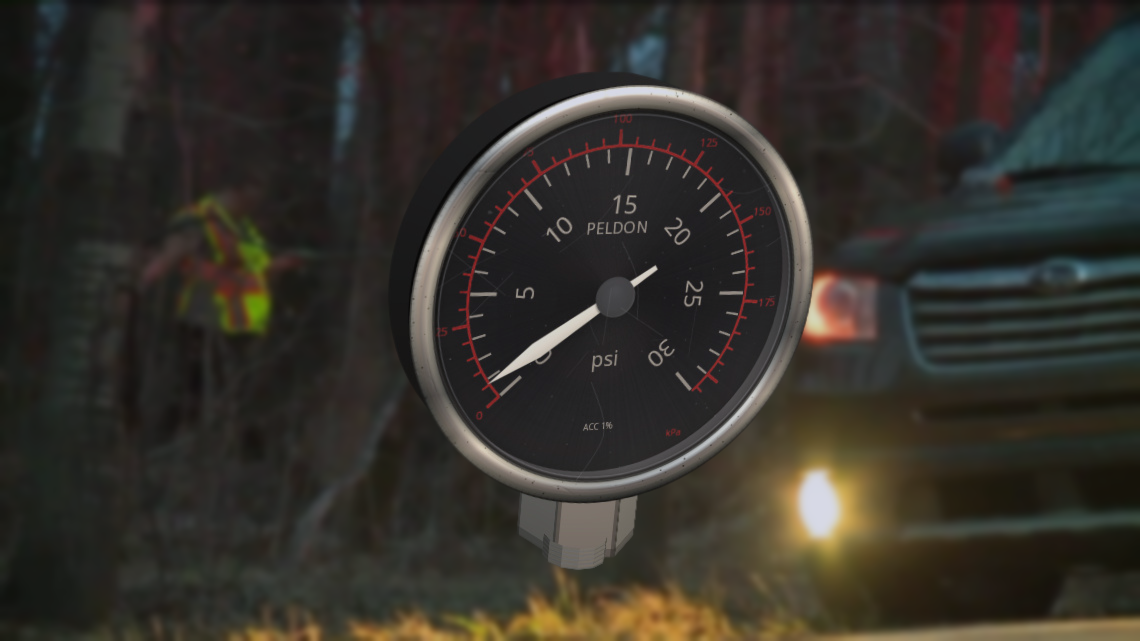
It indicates 1 psi
